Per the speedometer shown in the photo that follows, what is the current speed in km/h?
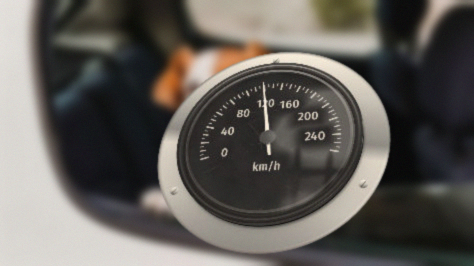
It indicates 120 km/h
